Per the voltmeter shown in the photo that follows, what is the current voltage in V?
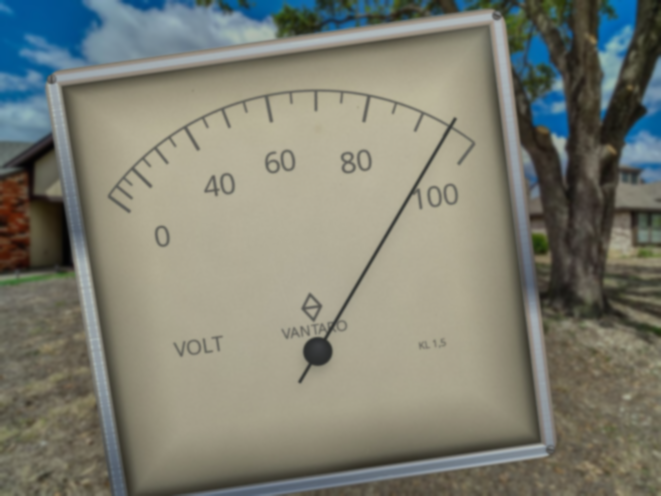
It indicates 95 V
